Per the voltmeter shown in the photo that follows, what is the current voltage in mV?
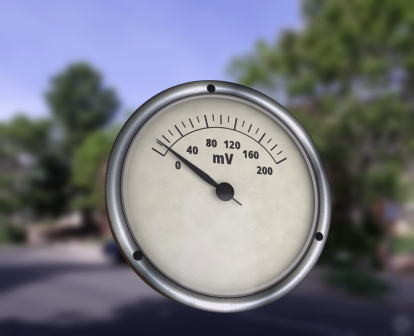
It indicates 10 mV
